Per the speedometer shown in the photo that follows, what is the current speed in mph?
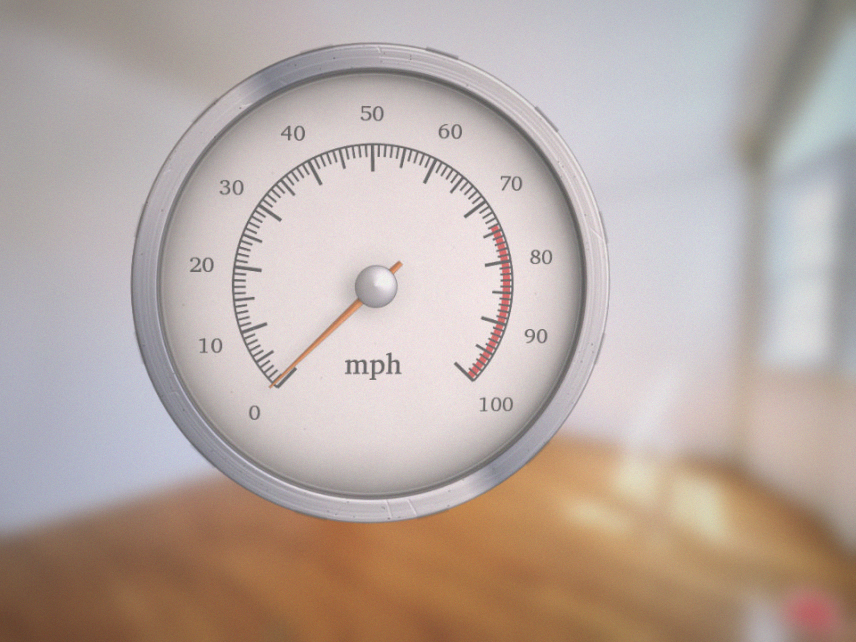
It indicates 1 mph
